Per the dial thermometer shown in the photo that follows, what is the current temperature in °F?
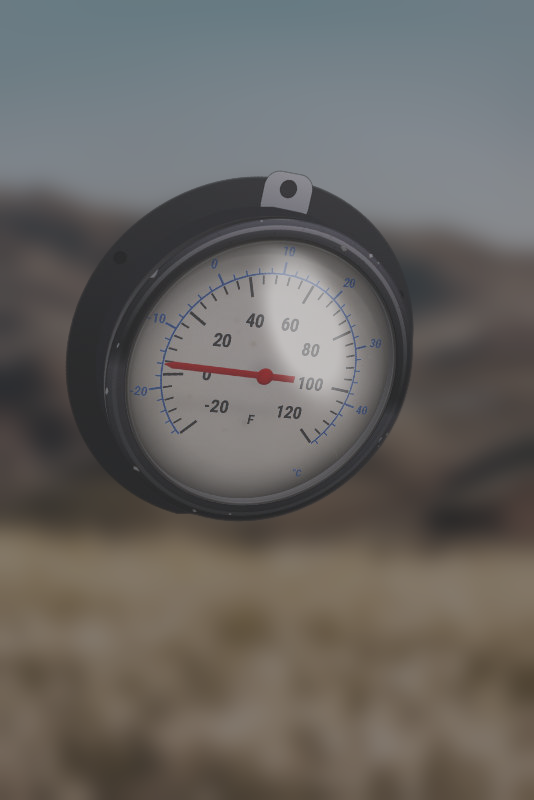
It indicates 4 °F
